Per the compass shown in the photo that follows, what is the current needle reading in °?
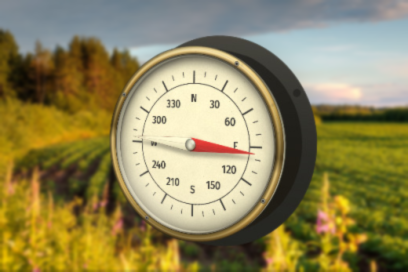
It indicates 95 °
